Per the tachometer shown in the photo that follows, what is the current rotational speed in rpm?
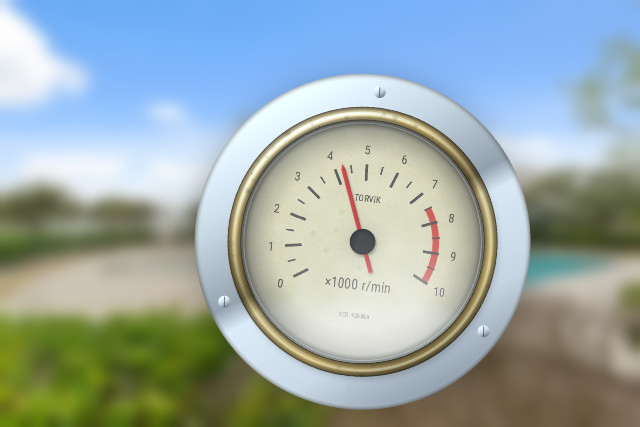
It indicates 4250 rpm
